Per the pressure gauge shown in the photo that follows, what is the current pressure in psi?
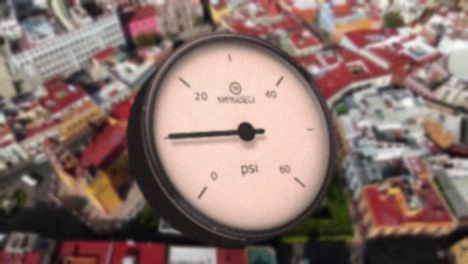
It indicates 10 psi
